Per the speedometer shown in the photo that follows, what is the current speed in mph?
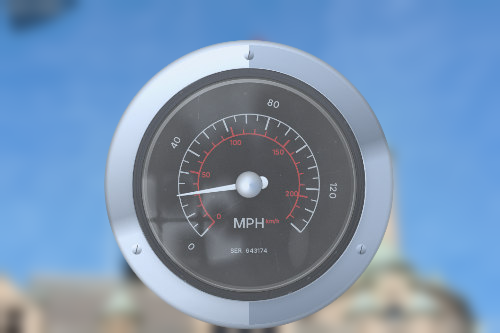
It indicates 20 mph
